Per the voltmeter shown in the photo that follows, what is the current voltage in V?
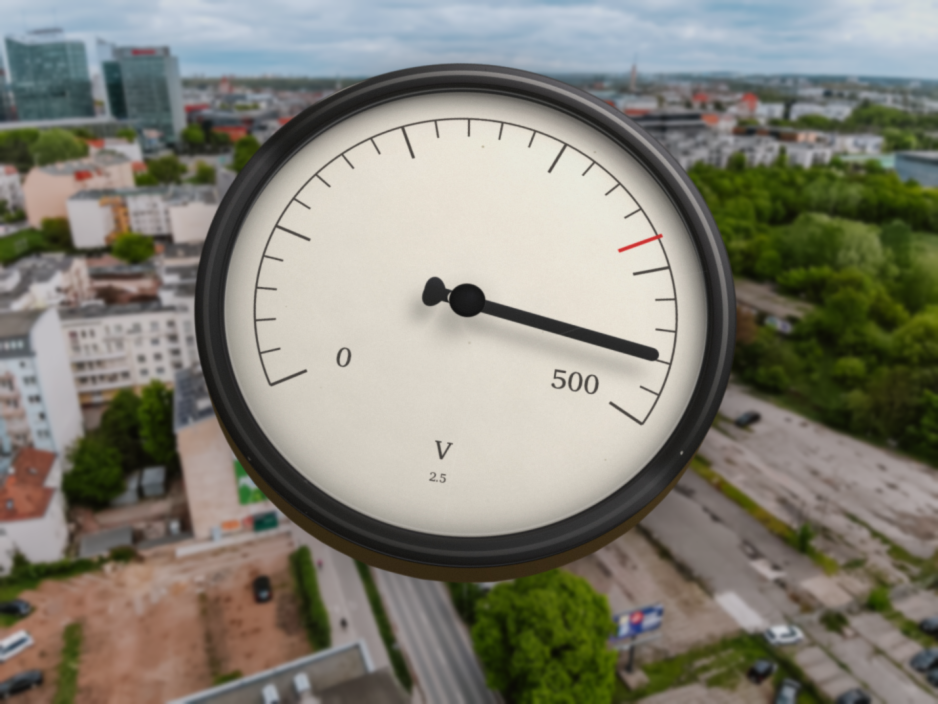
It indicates 460 V
